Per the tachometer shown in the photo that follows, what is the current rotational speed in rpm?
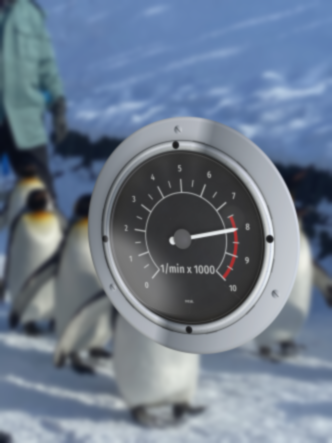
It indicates 8000 rpm
